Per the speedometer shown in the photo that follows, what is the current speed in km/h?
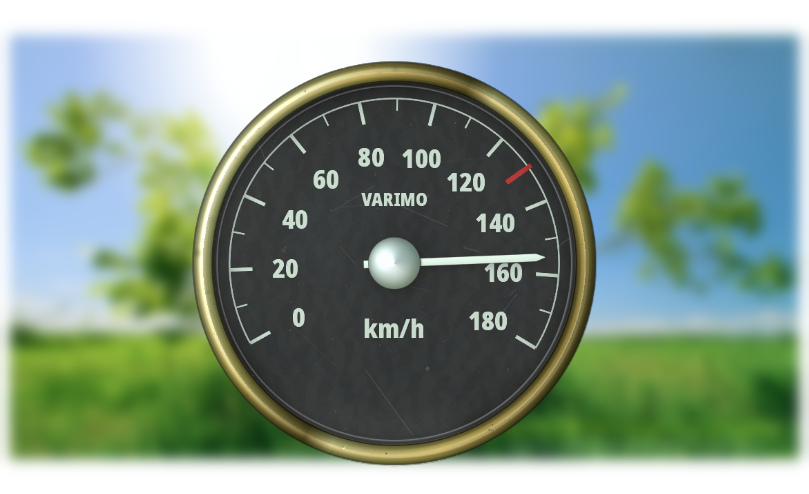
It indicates 155 km/h
